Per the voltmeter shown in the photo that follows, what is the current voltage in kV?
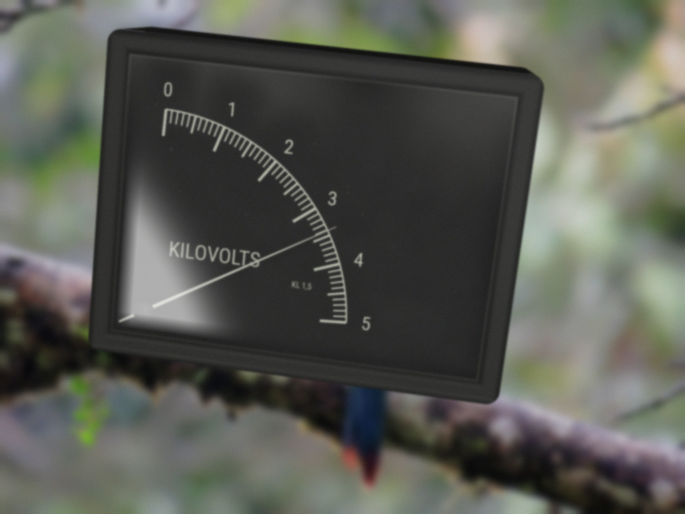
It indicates 3.4 kV
